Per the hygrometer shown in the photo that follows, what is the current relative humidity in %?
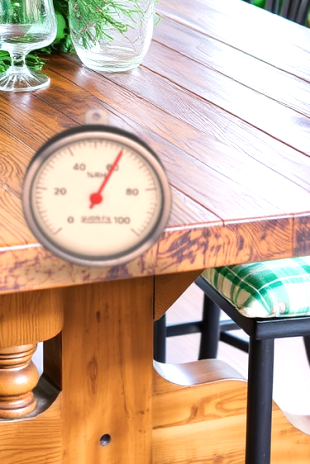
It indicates 60 %
